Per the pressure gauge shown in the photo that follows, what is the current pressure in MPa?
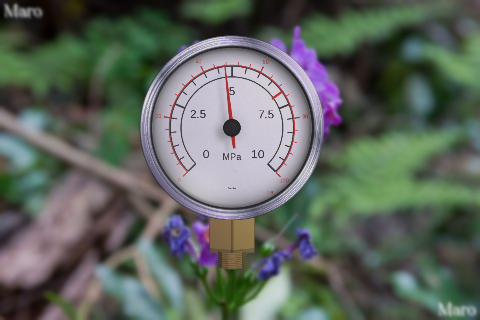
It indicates 4.75 MPa
